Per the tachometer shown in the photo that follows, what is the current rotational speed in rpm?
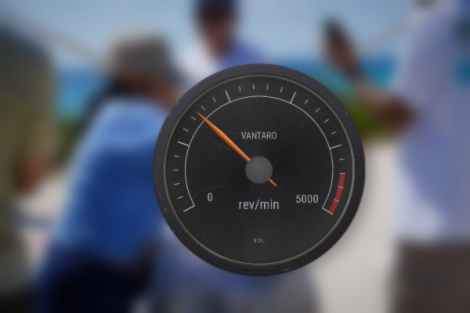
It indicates 1500 rpm
